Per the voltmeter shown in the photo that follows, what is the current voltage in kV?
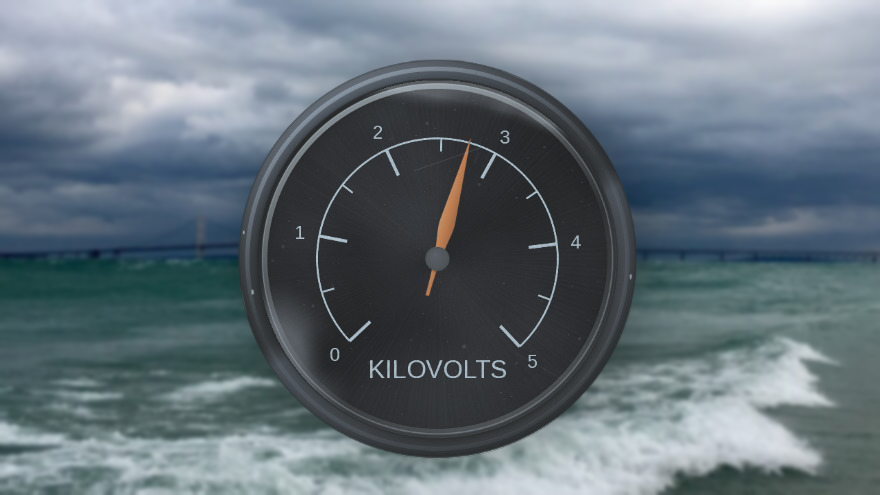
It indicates 2.75 kV
